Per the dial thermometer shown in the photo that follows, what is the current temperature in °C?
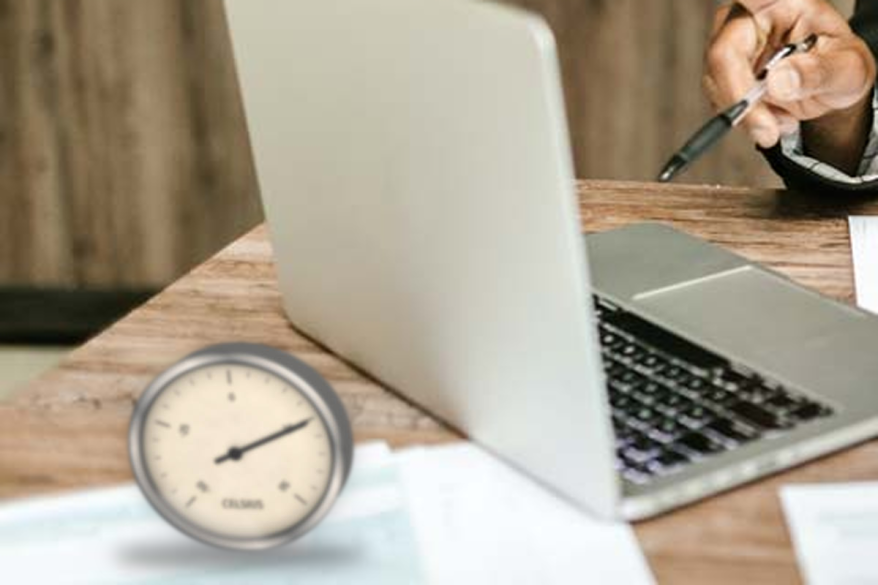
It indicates 25 °C
